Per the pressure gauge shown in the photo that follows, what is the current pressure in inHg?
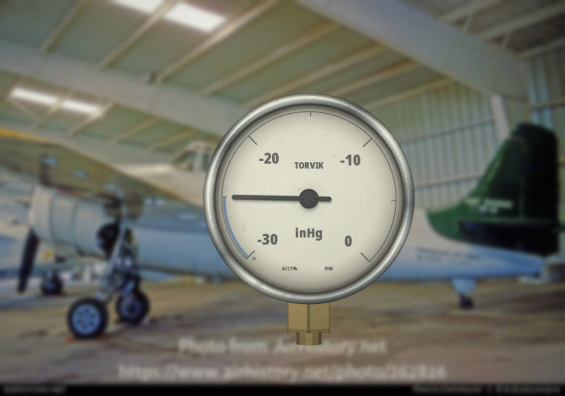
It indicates -25 inHg
